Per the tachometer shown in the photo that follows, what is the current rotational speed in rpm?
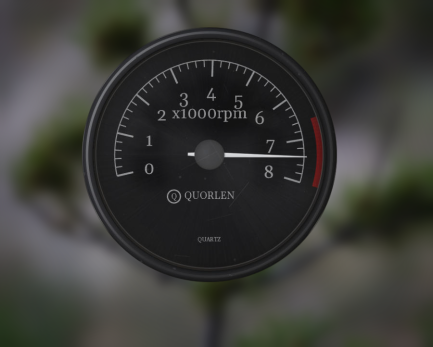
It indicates 7400 rpm
